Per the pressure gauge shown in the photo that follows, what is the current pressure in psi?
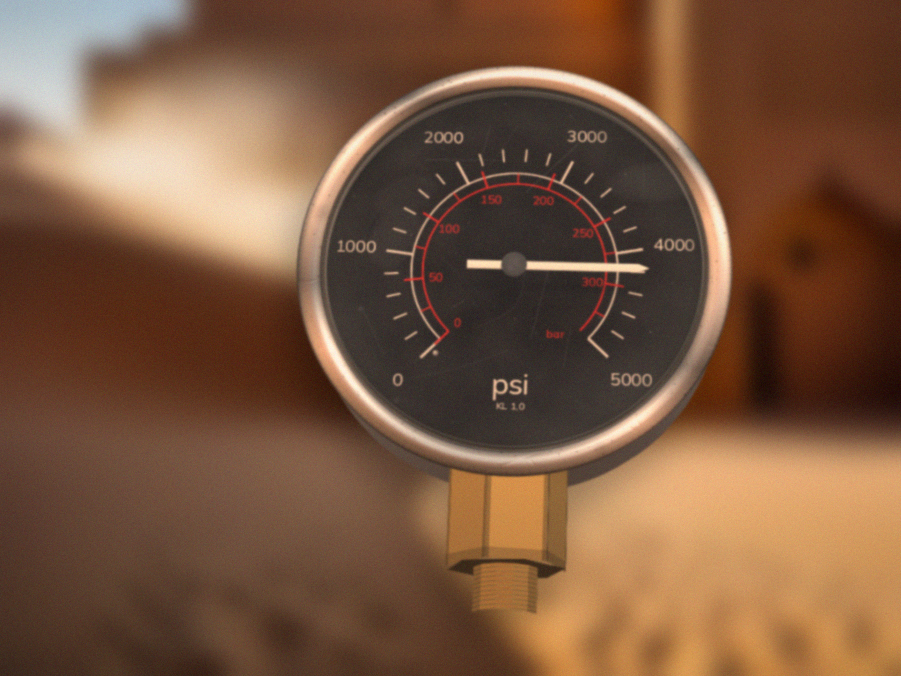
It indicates 4200 psi
